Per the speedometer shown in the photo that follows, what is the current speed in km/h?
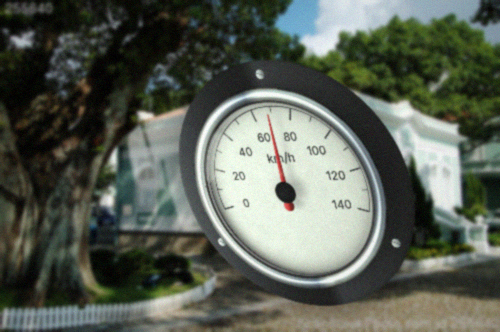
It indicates 70 km/h
